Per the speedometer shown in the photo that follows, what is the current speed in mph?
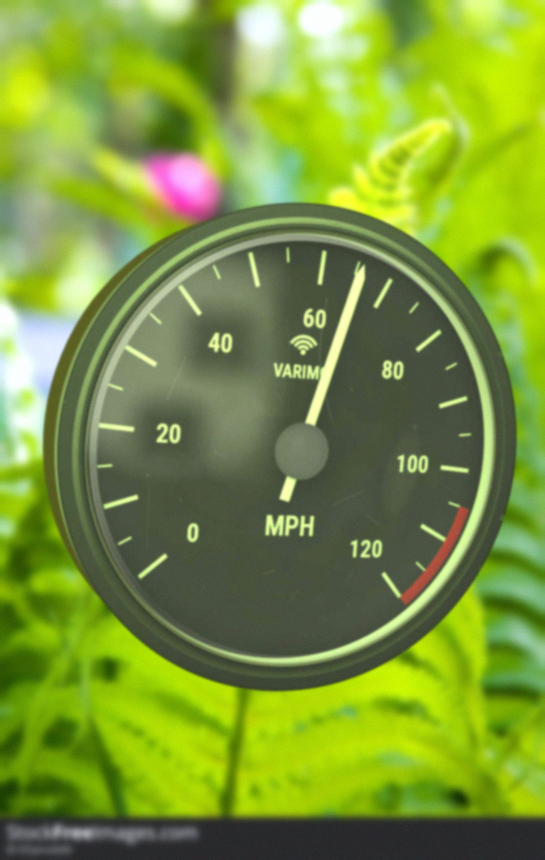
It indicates 65 mph
